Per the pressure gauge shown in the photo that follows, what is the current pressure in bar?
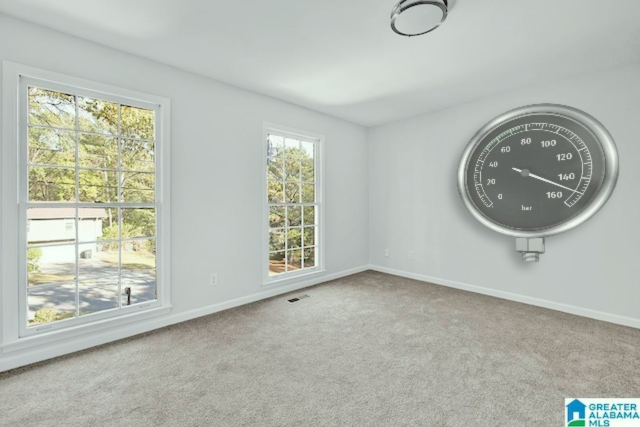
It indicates 150 bar
